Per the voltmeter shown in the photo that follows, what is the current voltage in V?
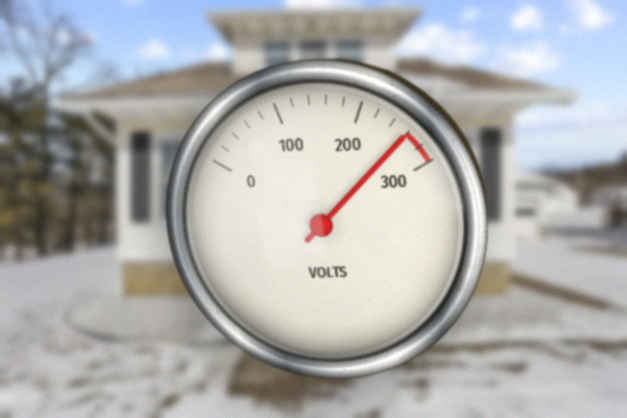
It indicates 260 V
